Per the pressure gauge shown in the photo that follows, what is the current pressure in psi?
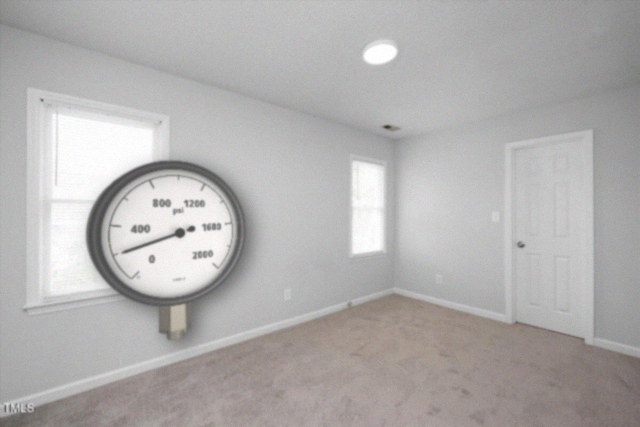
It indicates 200 psi
